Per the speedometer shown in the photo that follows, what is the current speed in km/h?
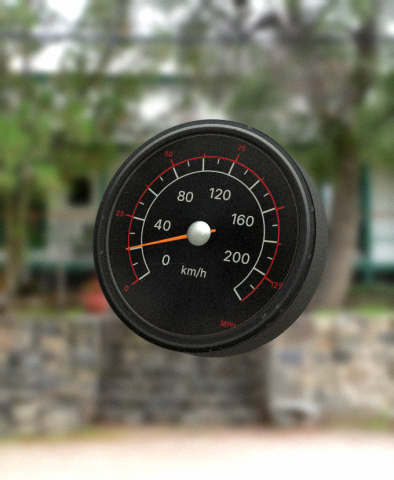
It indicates 20 km/h
